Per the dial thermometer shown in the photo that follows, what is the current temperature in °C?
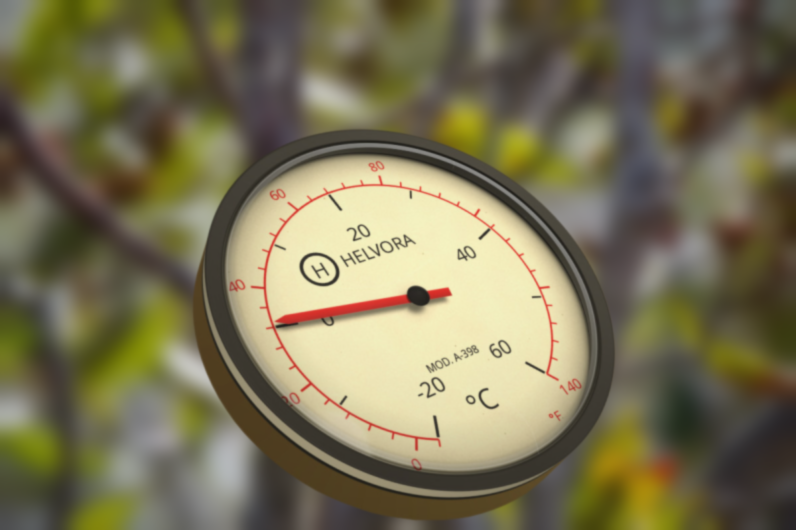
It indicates 0 °C
